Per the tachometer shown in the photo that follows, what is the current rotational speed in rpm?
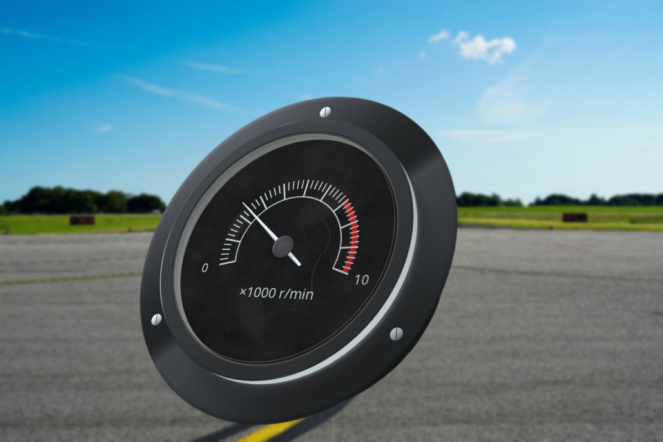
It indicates 2400 rpm
